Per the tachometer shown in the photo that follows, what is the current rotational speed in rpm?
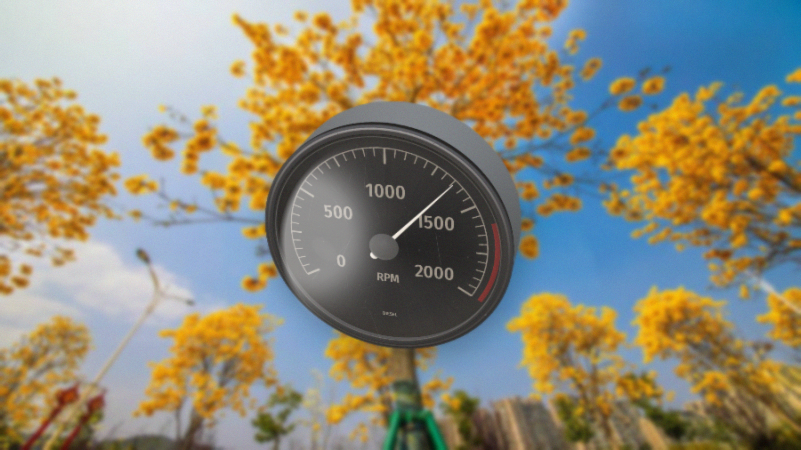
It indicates 1350 rpm
